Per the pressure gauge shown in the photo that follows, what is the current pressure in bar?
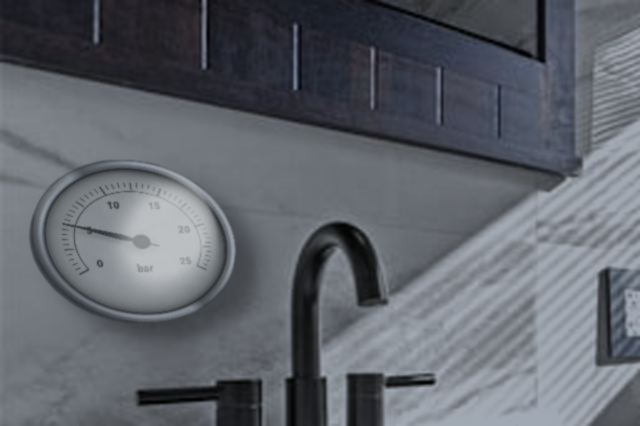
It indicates 5 bar
